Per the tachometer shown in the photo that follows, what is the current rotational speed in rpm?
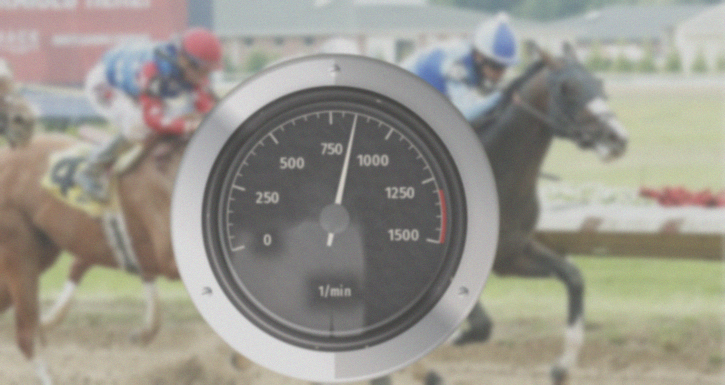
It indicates 850 rpm
